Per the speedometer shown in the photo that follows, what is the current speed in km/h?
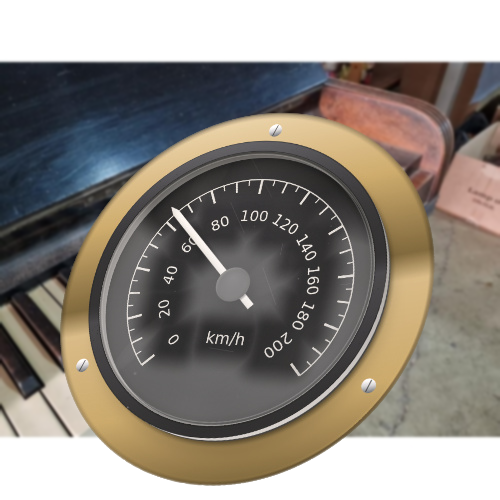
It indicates 65 km/h
